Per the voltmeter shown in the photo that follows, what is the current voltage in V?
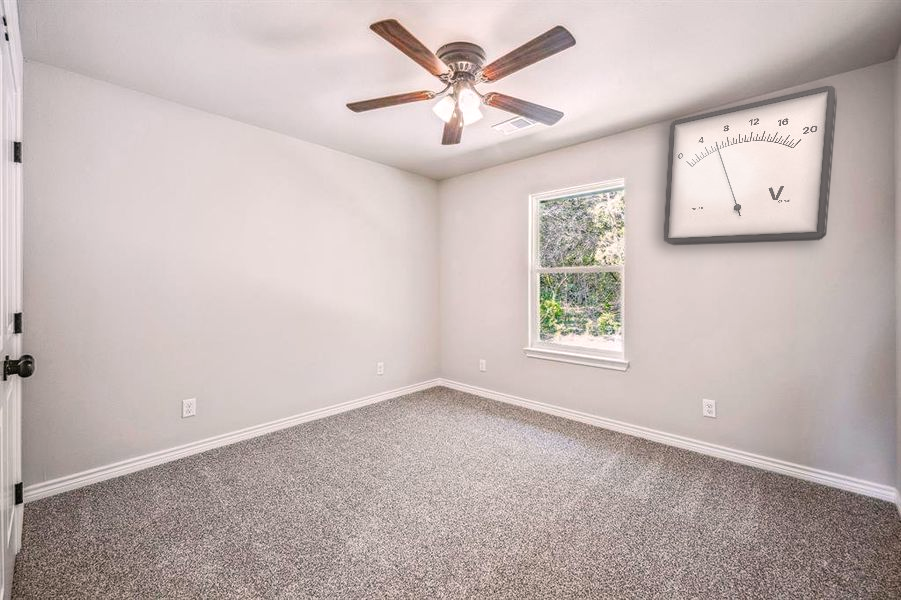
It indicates 6 V
